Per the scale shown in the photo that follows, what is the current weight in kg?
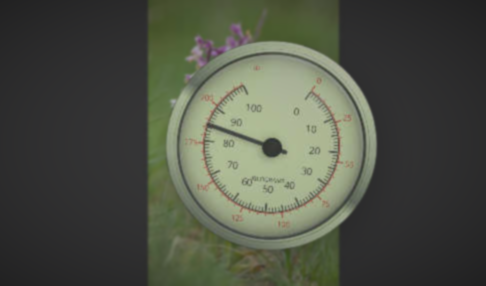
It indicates 85 kg
